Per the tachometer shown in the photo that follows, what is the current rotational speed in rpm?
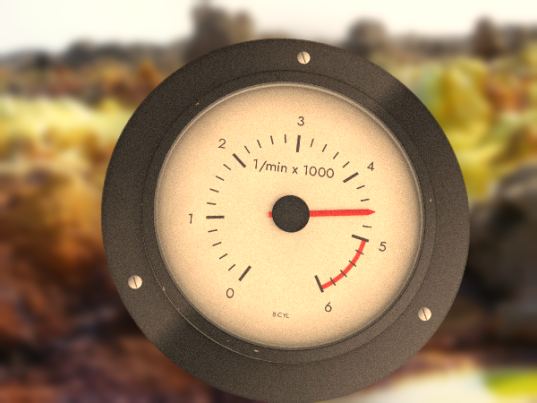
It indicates 4600 rpm
